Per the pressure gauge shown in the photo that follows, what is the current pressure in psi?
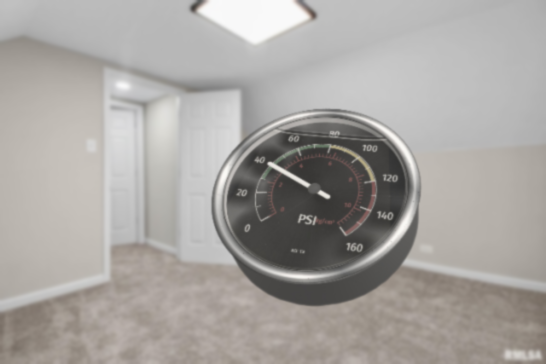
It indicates 40 psi
